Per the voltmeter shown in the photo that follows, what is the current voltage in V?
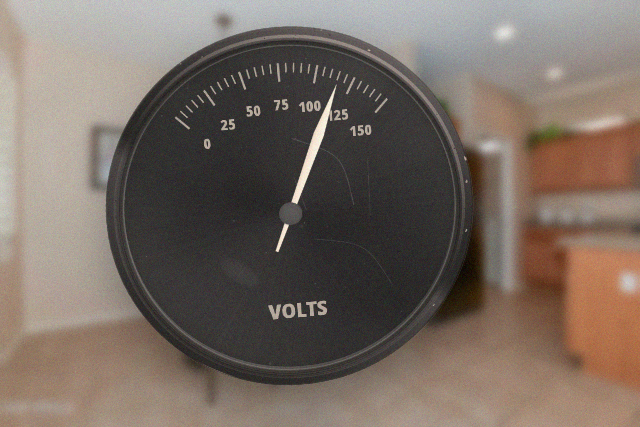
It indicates 115 V
